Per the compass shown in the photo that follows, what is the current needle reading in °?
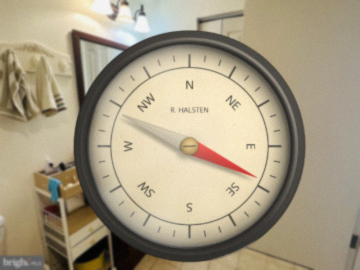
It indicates 115 °
